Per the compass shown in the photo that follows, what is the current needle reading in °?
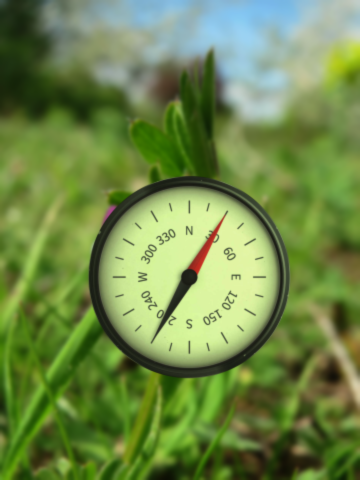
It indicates 30 °
